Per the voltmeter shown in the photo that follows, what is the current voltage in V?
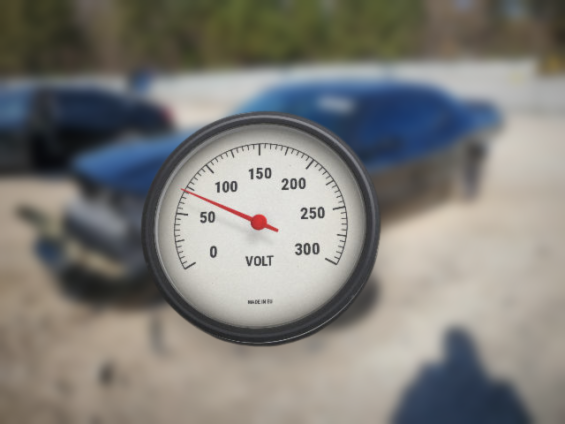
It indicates 70 V
